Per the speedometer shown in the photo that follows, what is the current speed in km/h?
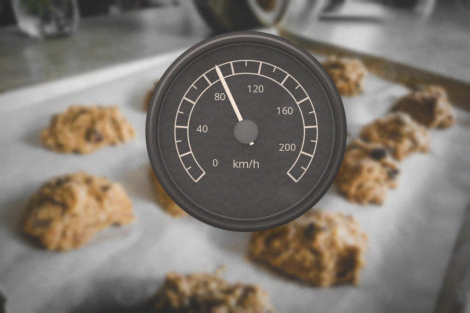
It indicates 90 km/h
